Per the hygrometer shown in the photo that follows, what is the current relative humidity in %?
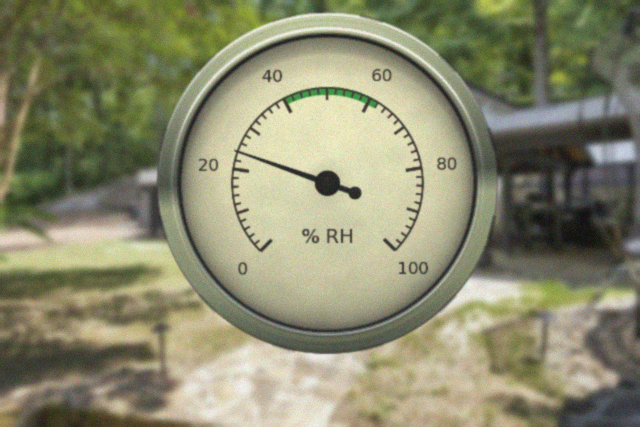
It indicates 24 %
